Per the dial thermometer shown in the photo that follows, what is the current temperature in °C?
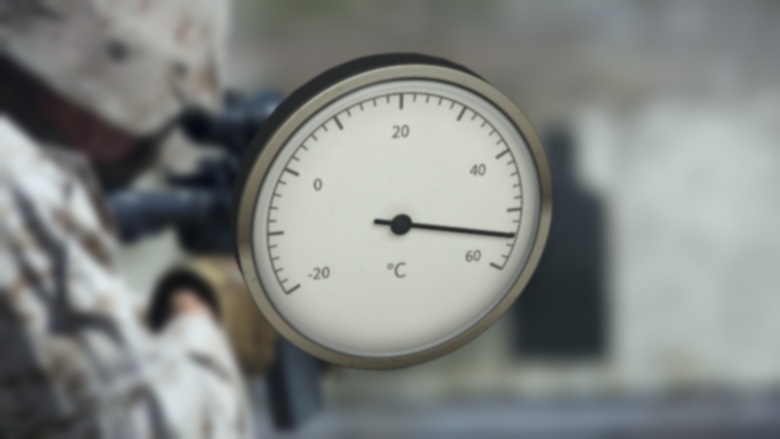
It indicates 54 °C
